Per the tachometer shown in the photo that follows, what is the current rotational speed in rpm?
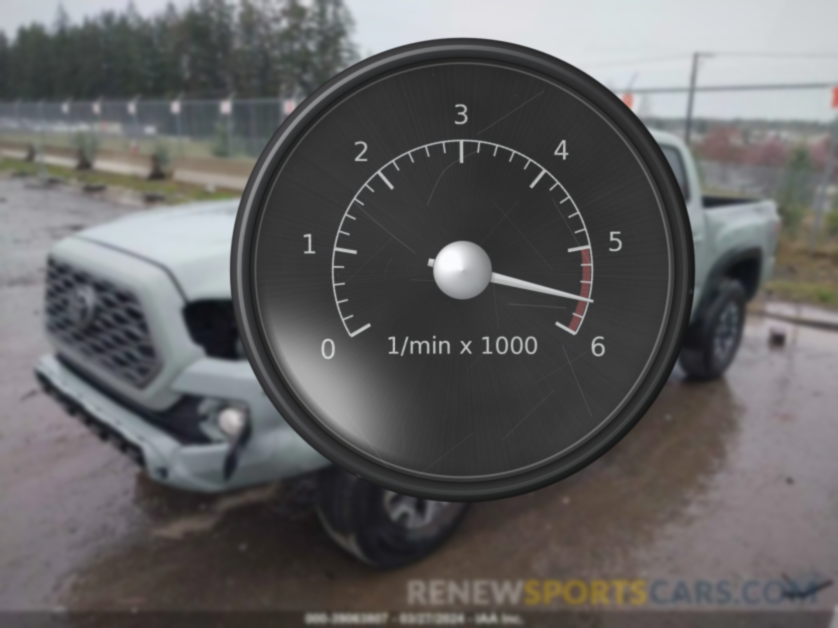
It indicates 5600 rpm
